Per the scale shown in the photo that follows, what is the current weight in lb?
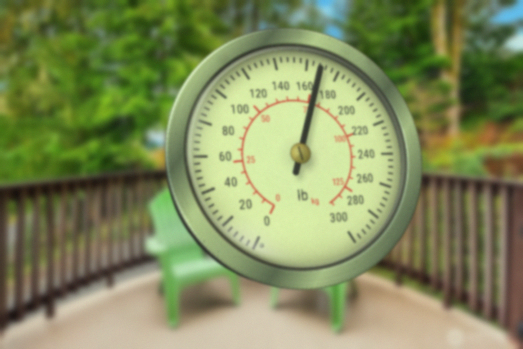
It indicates 168 lb
